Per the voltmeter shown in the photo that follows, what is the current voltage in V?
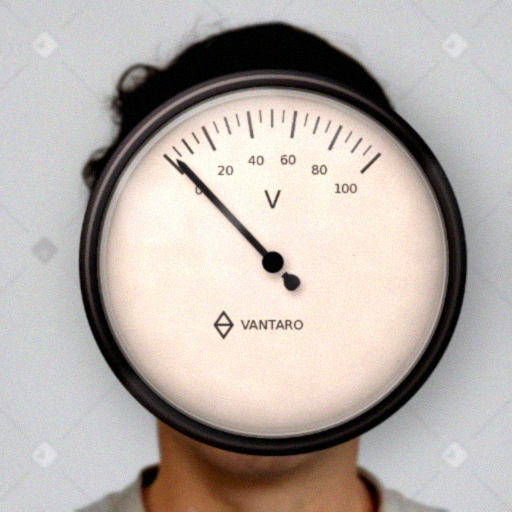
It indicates 2.5 V
